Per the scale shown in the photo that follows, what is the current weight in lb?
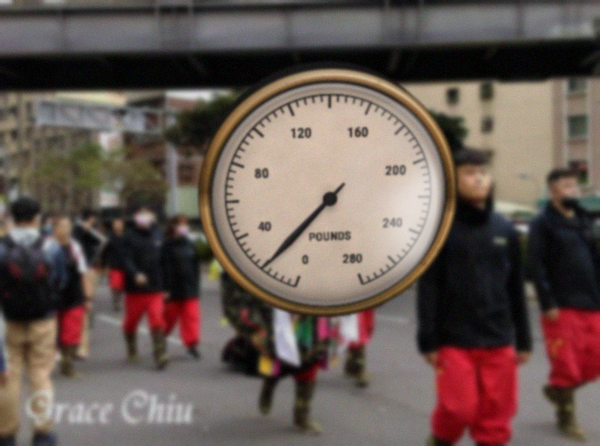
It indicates 20 lb
